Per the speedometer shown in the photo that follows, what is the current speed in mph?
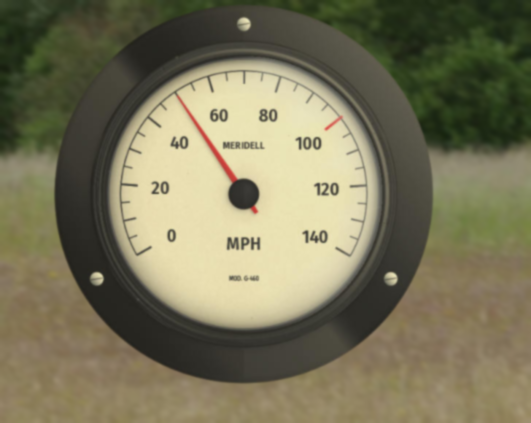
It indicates 50 mph
